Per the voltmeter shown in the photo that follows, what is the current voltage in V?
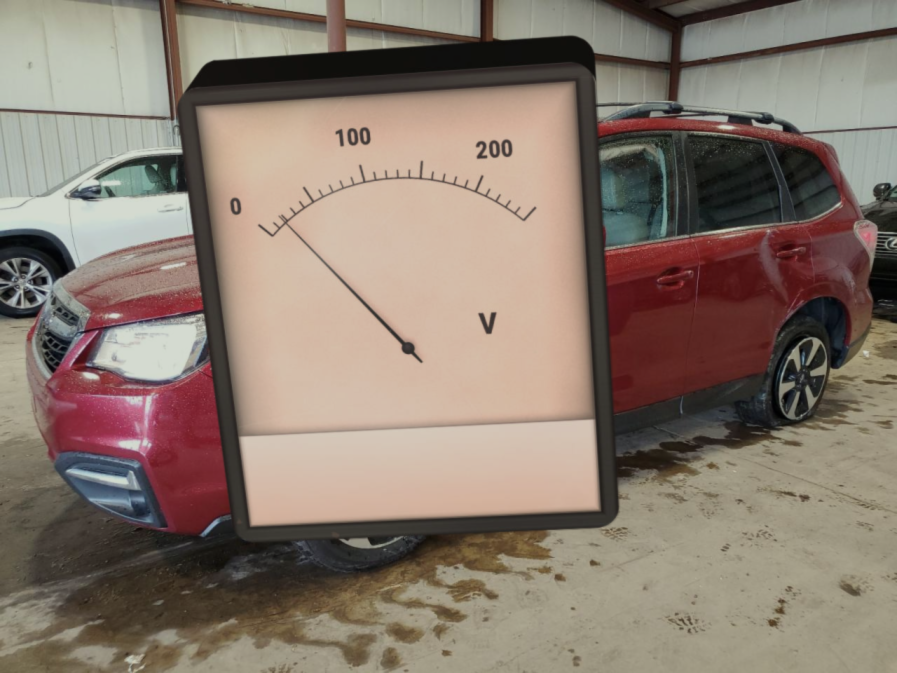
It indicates 20 V
